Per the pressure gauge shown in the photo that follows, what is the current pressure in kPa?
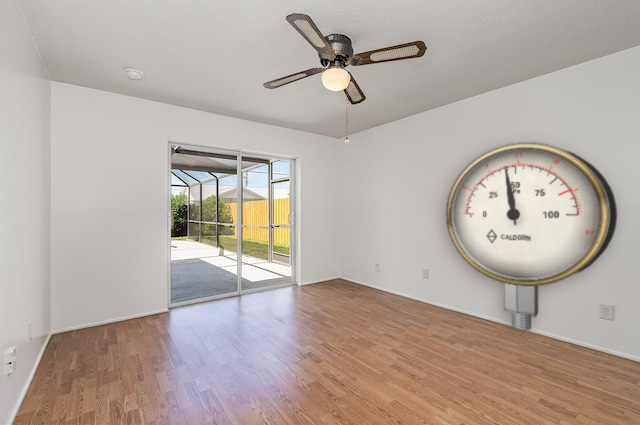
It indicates 45 kPa
